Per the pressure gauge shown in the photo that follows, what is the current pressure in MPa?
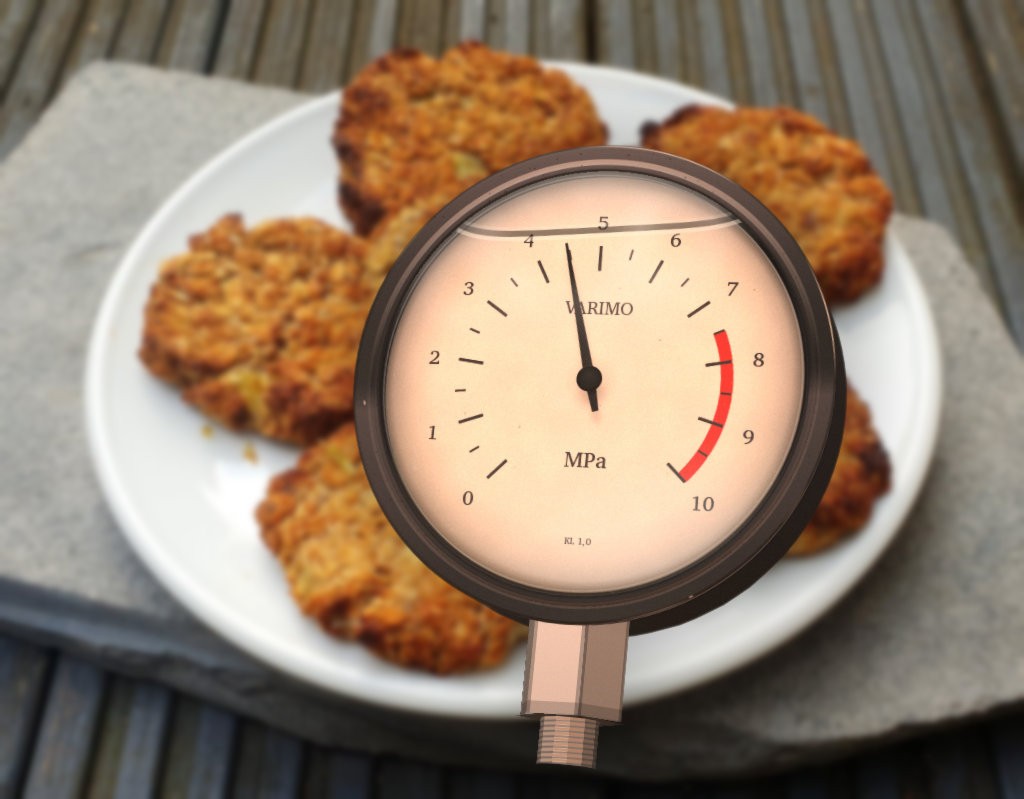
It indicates 4.5 MPa
